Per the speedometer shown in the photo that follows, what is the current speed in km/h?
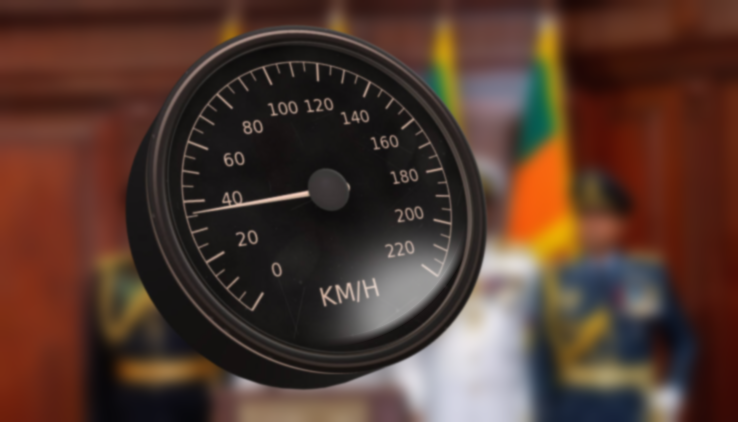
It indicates 35 km/h
